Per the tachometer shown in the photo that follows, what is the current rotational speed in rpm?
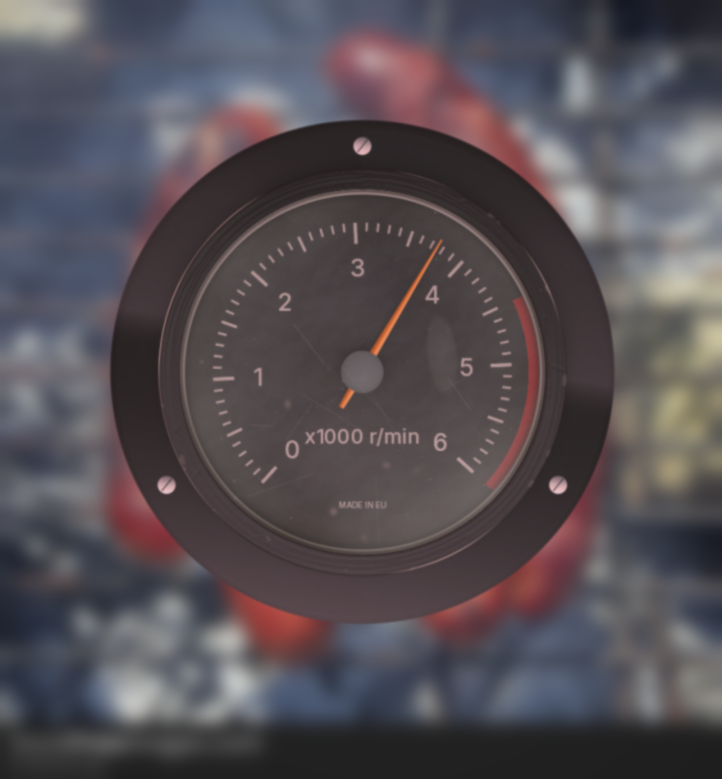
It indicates 3750 rpm
